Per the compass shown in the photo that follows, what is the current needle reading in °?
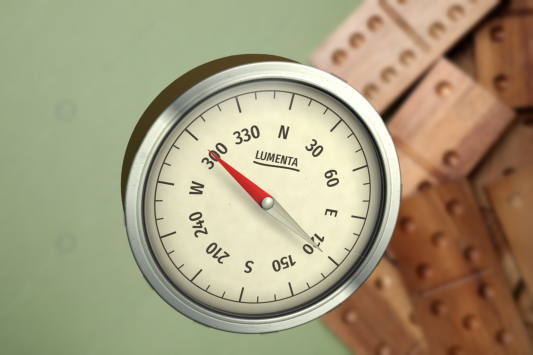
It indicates 300 °
